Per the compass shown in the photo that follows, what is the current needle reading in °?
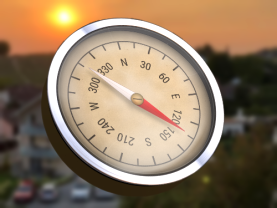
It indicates 135 °
